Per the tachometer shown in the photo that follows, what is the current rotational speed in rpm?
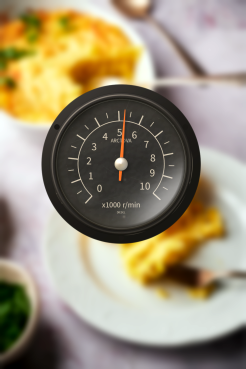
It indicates 5250 rpm
